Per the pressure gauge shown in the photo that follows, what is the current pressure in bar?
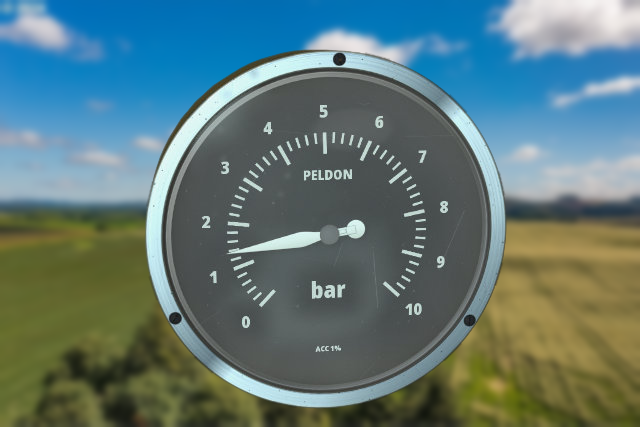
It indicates 1.4 bar
